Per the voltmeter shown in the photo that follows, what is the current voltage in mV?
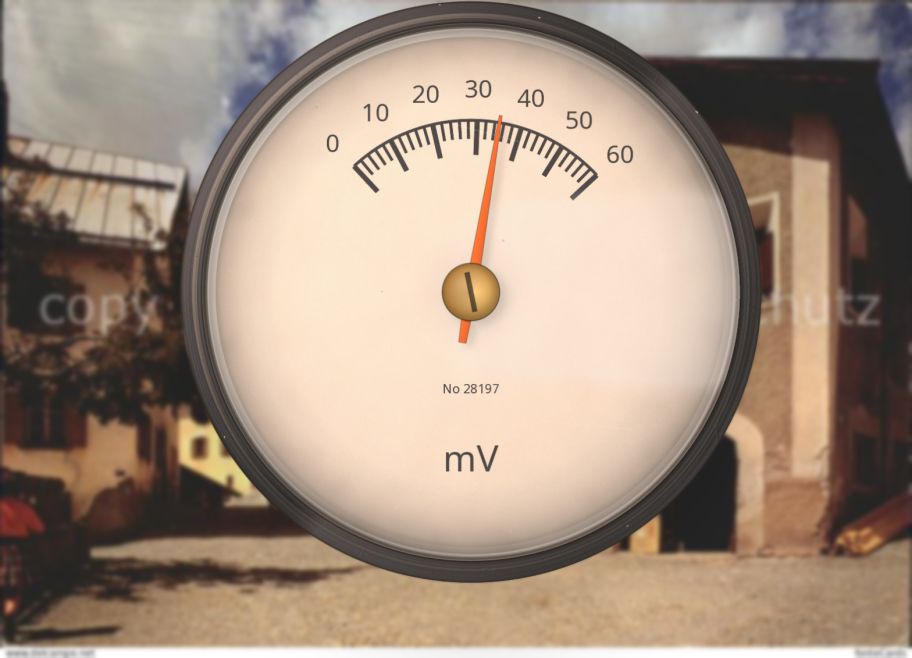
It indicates 35 mV
